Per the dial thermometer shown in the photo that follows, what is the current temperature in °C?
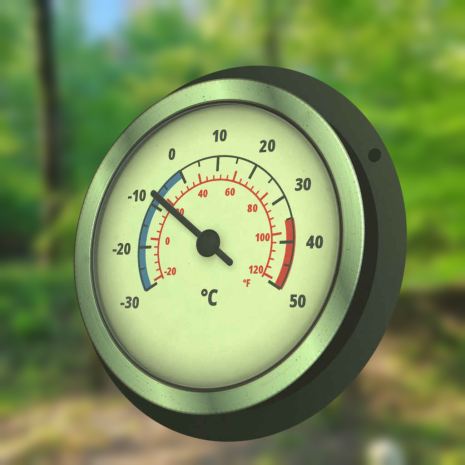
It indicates -7.5 °C
